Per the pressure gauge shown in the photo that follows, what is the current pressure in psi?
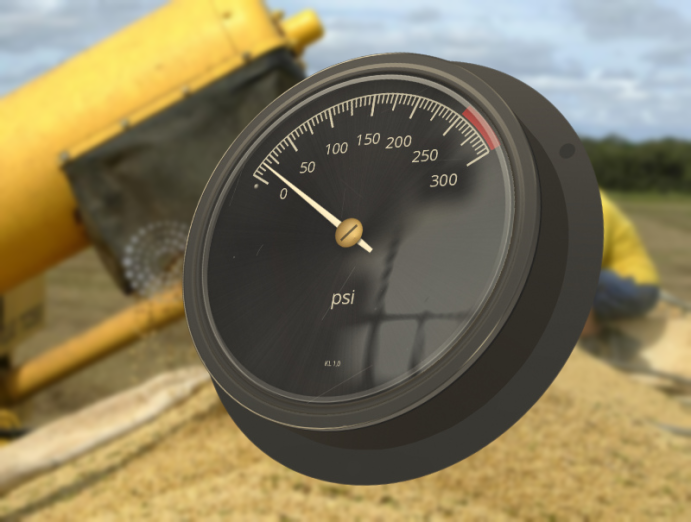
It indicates 15 psi
